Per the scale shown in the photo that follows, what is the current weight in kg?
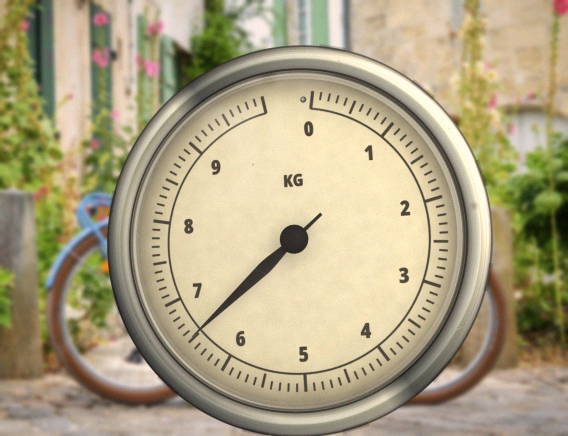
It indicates 6.5 kg
